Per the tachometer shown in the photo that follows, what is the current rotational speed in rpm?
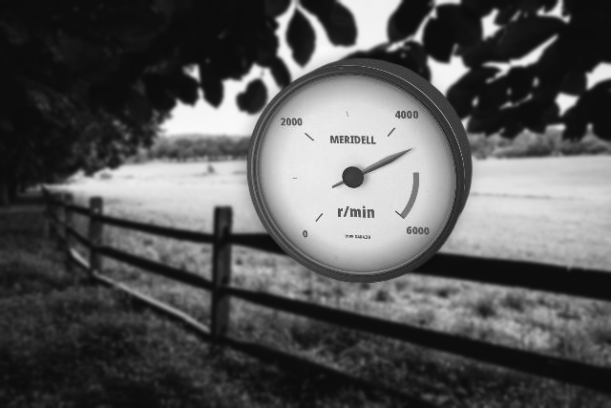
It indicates 4500 rpm
